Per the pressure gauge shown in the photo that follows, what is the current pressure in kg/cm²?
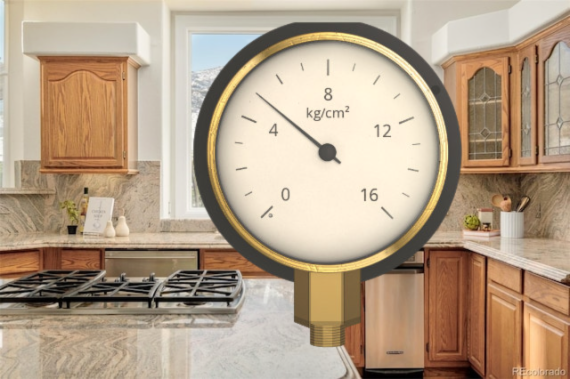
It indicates 5 kg/cm²
